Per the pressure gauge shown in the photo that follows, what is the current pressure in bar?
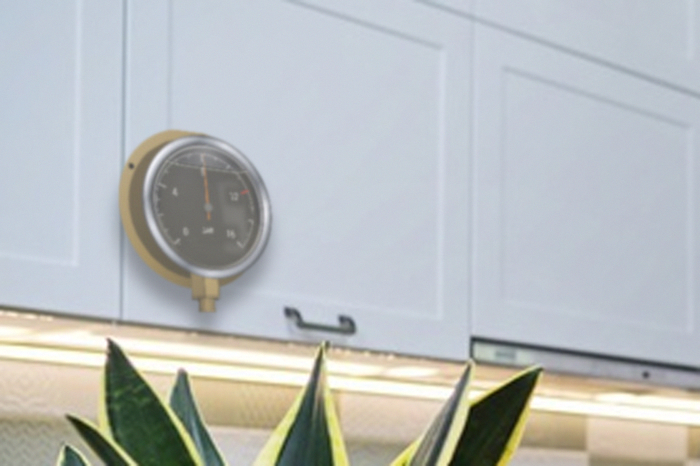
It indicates 8 bar
